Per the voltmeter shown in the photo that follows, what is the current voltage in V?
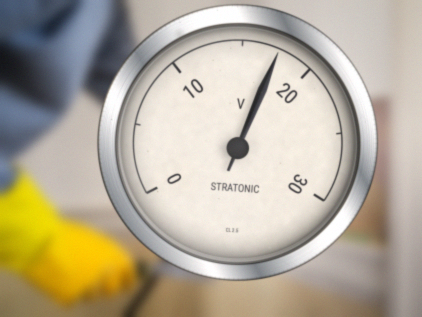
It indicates 17.5 V
